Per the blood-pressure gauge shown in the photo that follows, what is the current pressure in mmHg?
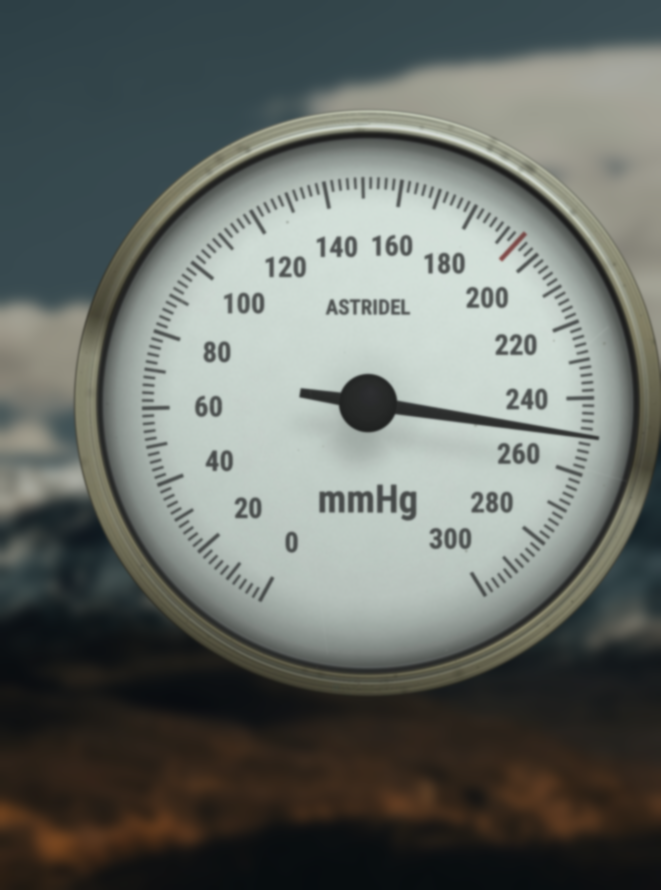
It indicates 250 mmHg
